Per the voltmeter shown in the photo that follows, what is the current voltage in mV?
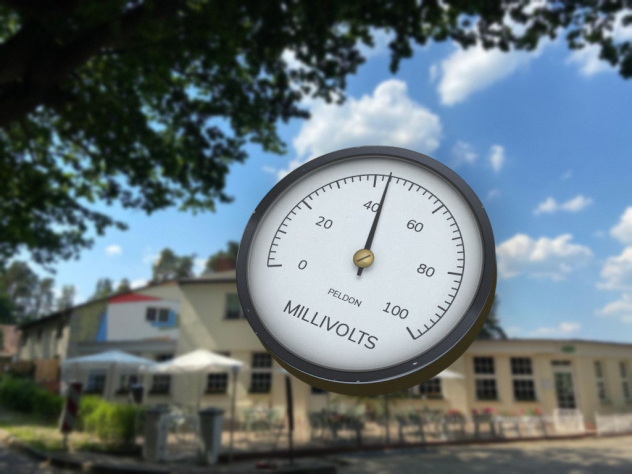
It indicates 44 mV
